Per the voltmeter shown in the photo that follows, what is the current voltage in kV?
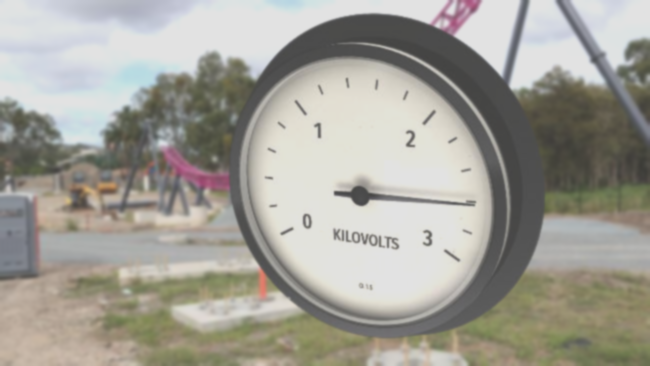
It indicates 2.6 kV
